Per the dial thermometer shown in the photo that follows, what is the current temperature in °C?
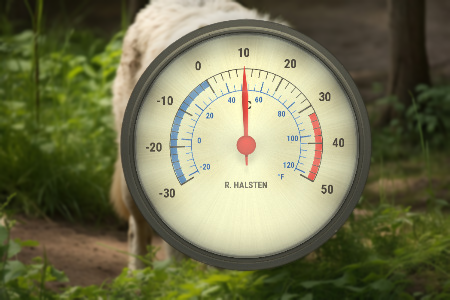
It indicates 10 °C
